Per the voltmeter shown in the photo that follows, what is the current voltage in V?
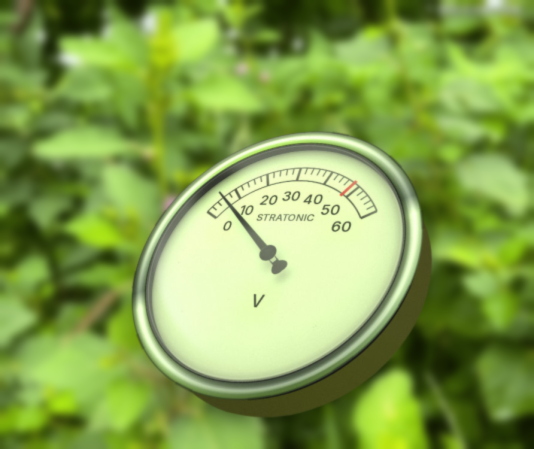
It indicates 6 V
